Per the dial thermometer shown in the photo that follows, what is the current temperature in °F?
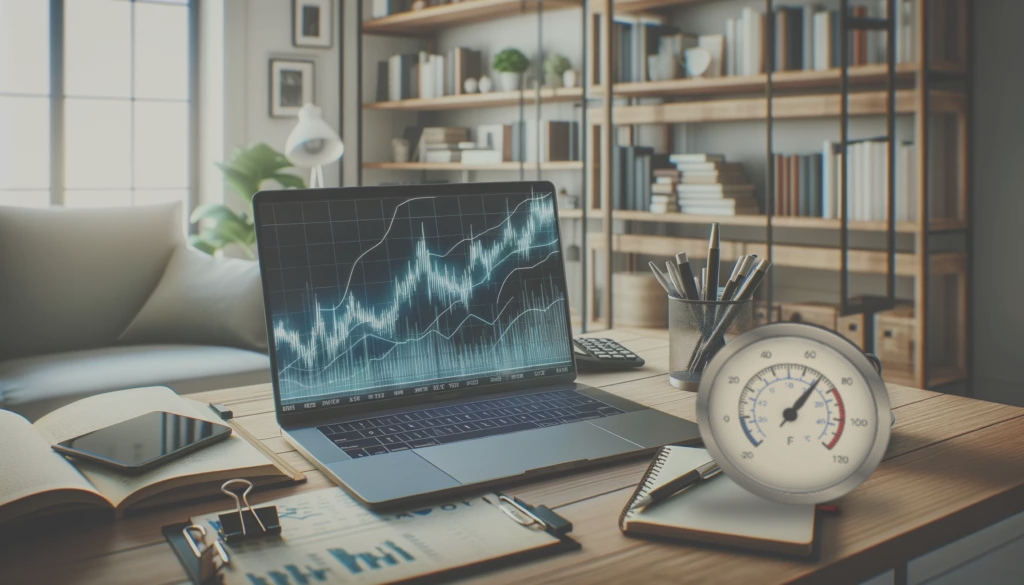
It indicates 70 °F
